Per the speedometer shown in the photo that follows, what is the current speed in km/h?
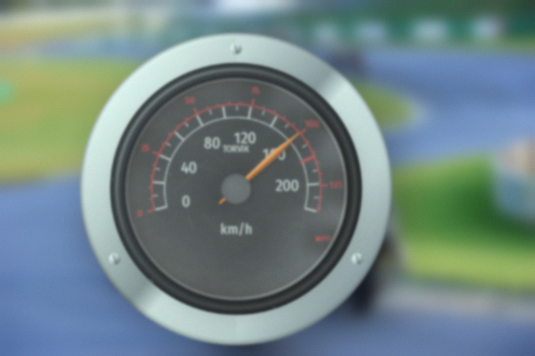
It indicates 160 km/h
